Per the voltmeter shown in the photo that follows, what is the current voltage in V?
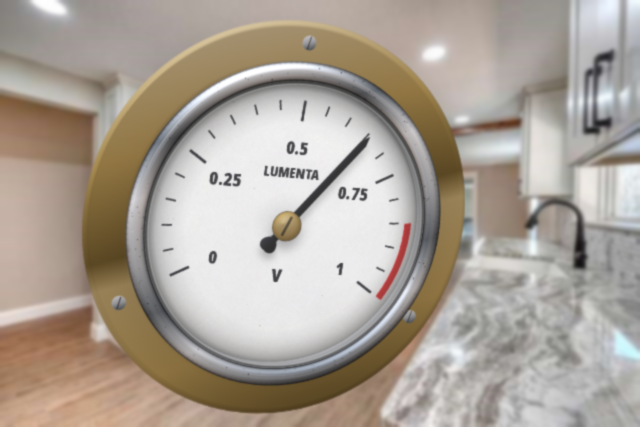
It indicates 0.65 V
